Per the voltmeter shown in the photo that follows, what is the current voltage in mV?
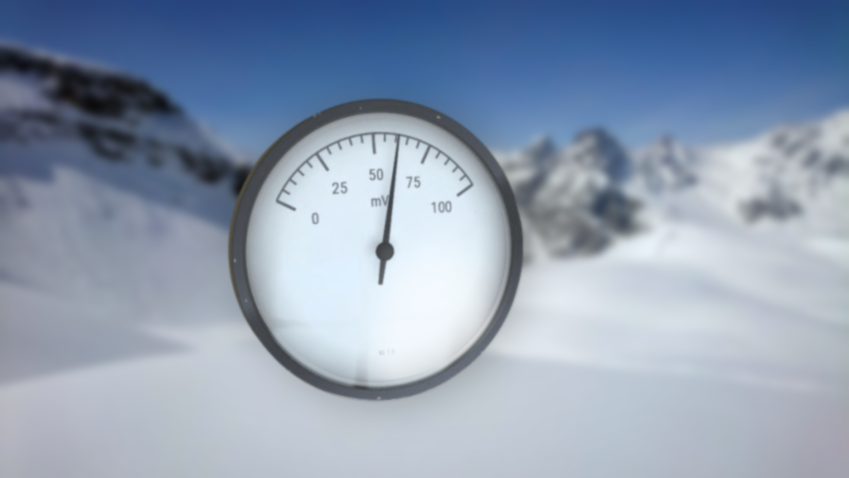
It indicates 60 mV
